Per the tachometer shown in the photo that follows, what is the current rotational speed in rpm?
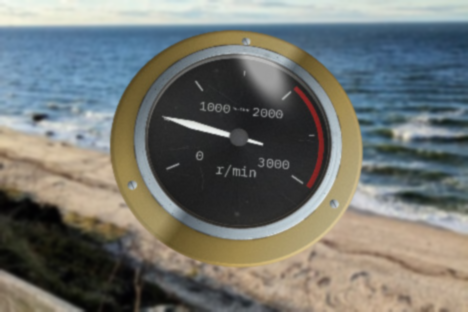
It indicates 500 rpm
